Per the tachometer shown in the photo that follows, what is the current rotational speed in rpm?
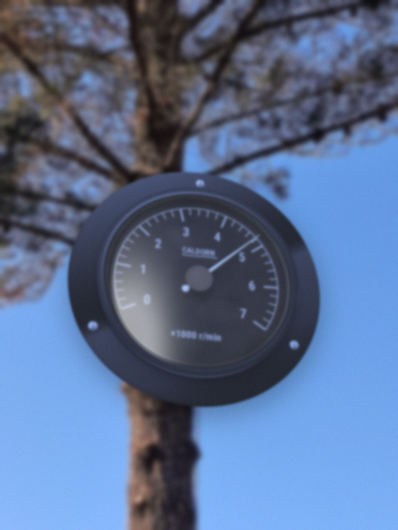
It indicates 4800 rpm
